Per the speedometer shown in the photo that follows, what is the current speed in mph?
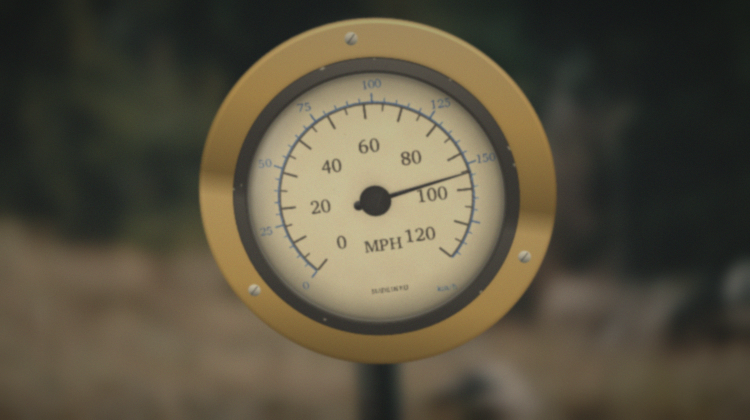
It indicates 95 mph
